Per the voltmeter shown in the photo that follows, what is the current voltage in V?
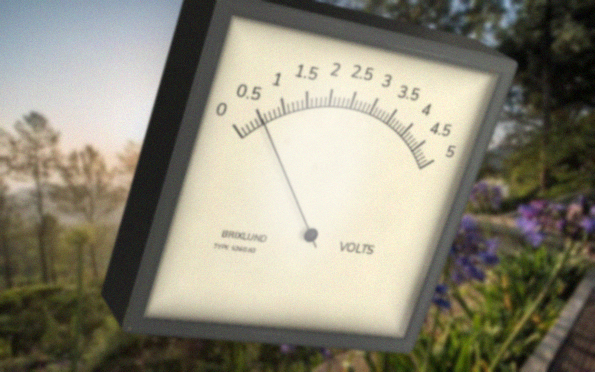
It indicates 0.5 V
